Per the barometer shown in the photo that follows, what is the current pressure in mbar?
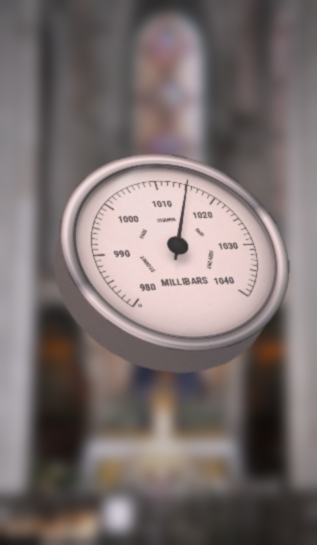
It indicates 1015 mbar
